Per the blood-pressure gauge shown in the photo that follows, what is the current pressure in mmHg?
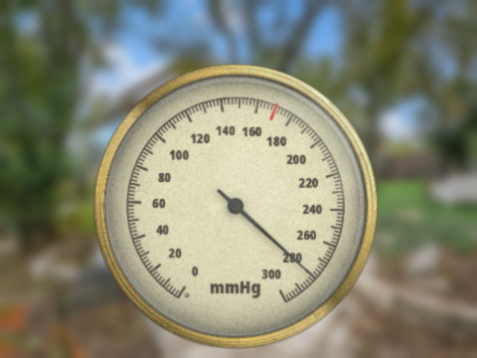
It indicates 280 mmHg
